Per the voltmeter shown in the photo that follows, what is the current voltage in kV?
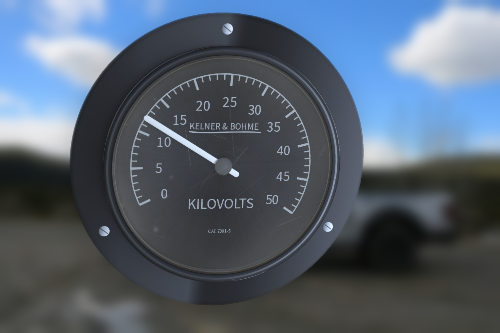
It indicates 12 kV
